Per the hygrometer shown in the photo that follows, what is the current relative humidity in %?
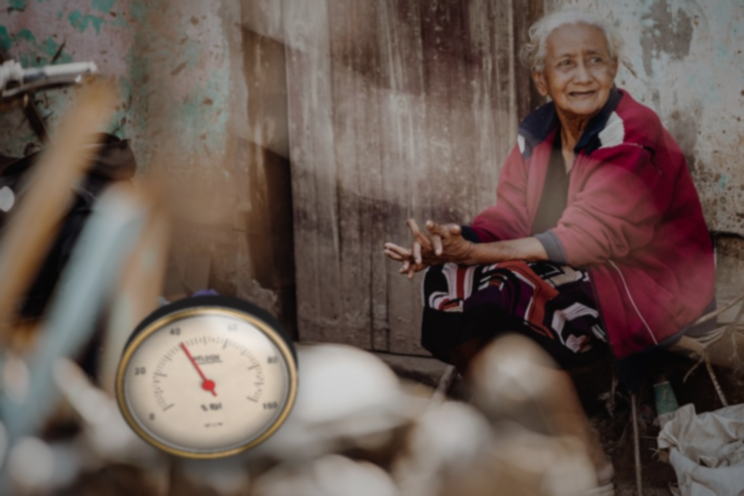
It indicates 40 %
